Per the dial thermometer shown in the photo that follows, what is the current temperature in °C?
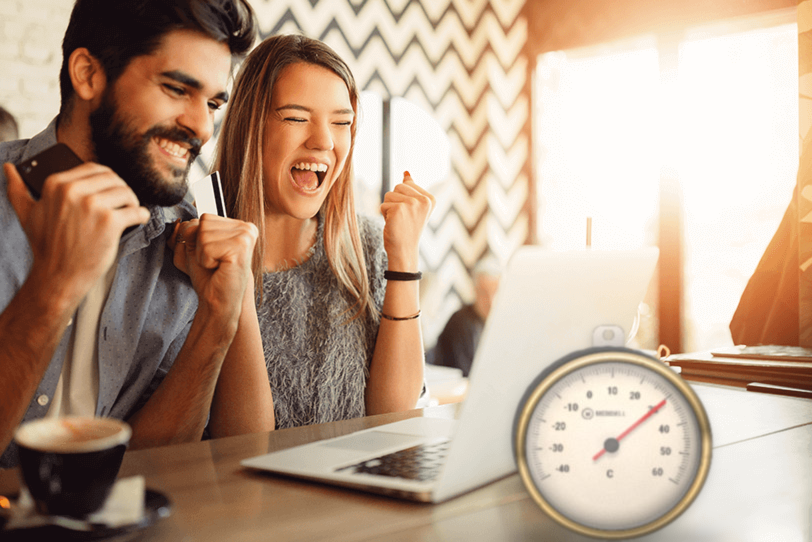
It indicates 30 °C
